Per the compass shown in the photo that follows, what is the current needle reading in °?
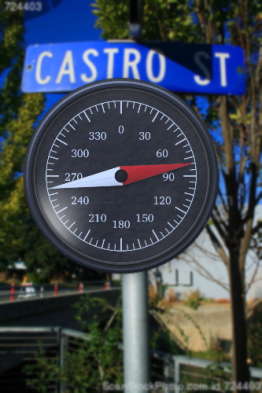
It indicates 80 °
